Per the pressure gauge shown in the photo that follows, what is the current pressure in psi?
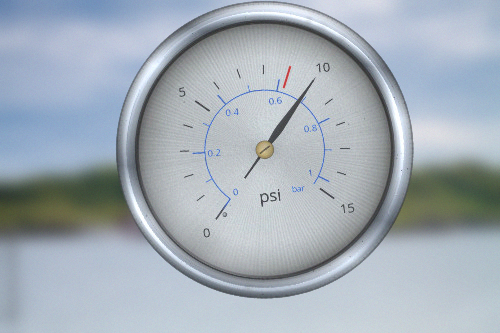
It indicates 10 psi
